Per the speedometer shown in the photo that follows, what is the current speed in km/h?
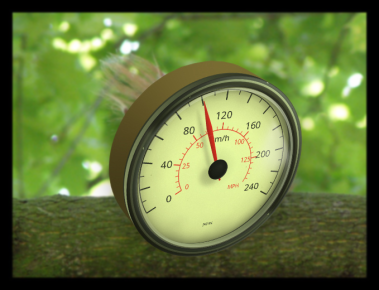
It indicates 100 km/h
